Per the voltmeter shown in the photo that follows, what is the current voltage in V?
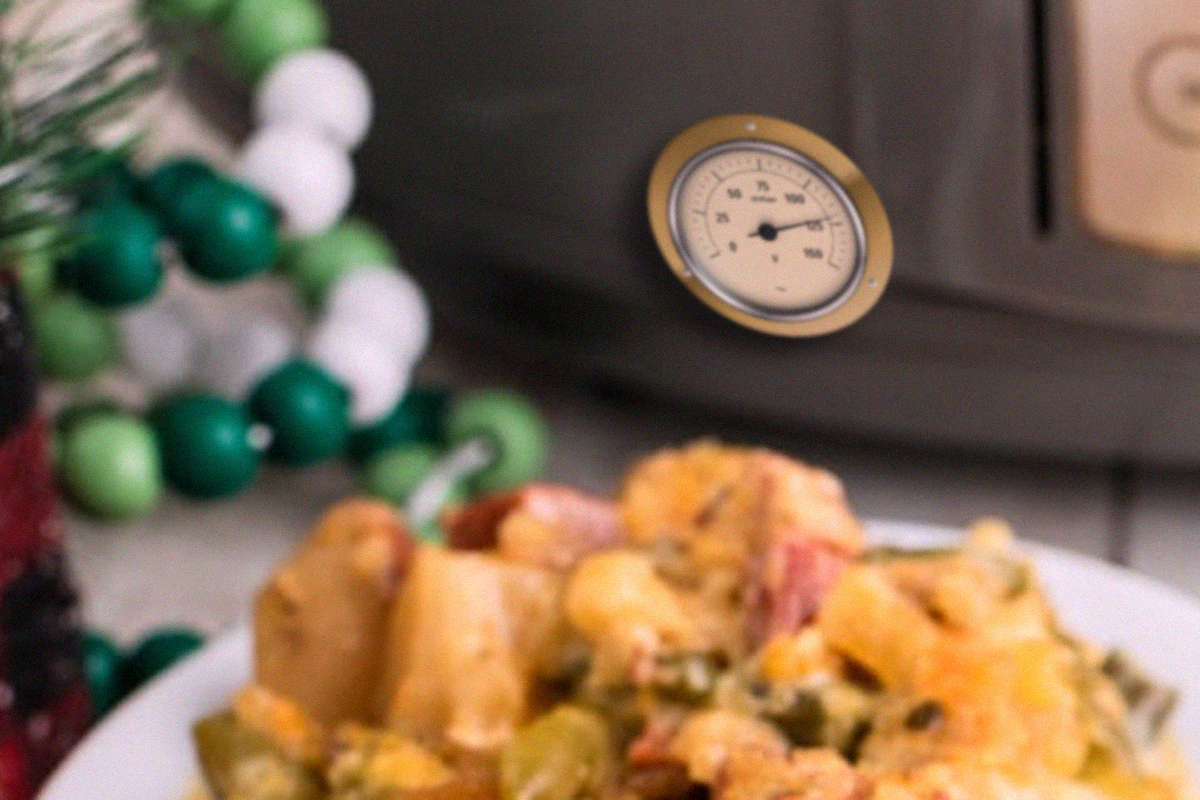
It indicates 120 V
